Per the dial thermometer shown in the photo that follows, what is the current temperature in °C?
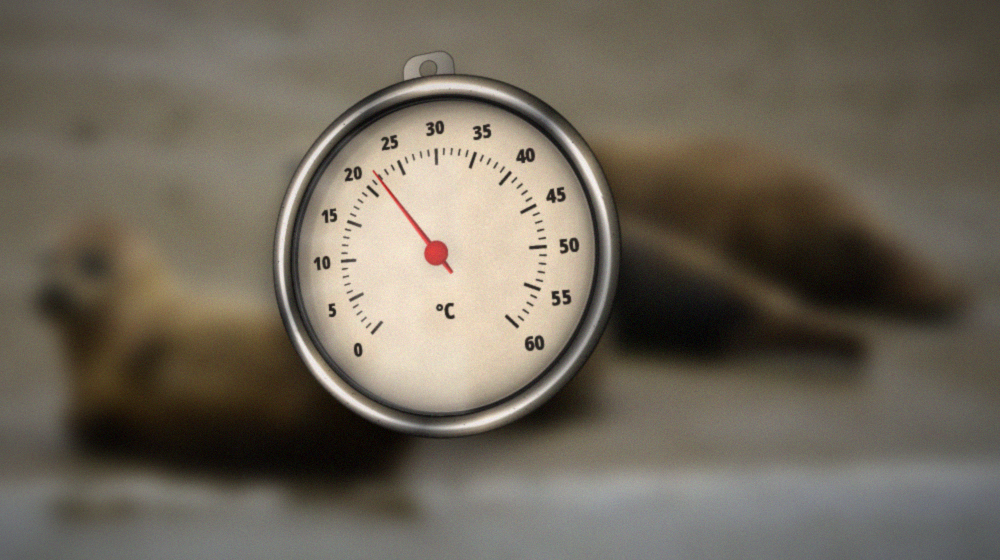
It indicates 22 °C
